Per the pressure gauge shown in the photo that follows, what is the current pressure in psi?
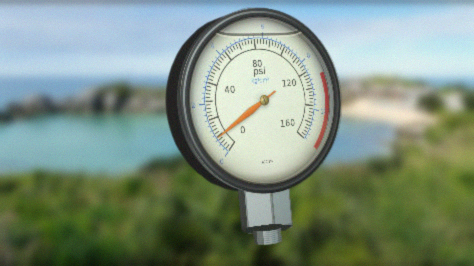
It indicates 10 psi
